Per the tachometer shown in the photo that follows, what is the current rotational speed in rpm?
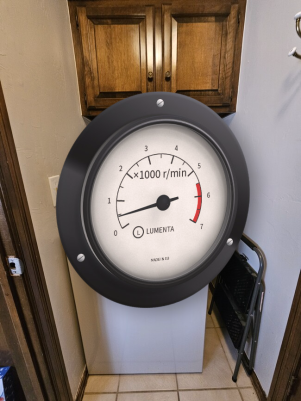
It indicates 500 rpm
